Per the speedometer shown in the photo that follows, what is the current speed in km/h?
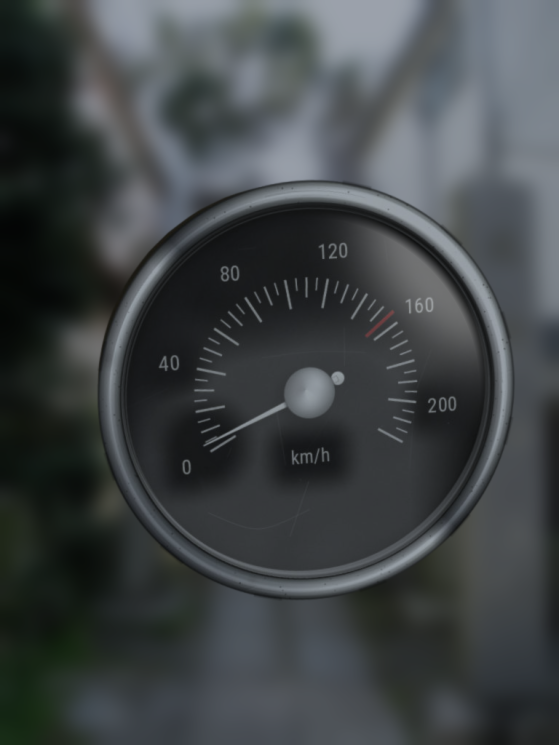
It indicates 5 km/h
